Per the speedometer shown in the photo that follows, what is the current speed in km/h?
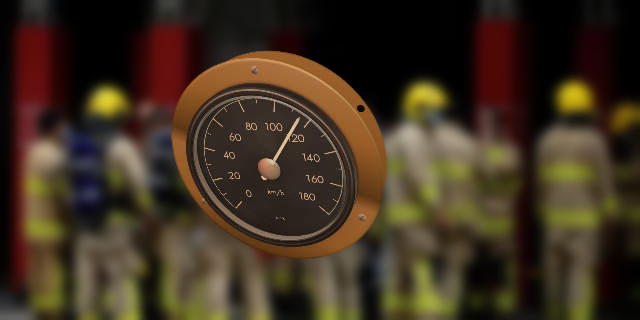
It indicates 115 km/h
